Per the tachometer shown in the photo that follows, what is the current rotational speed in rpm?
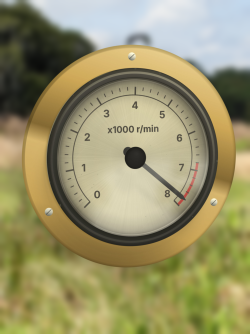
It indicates 7800 rpm
